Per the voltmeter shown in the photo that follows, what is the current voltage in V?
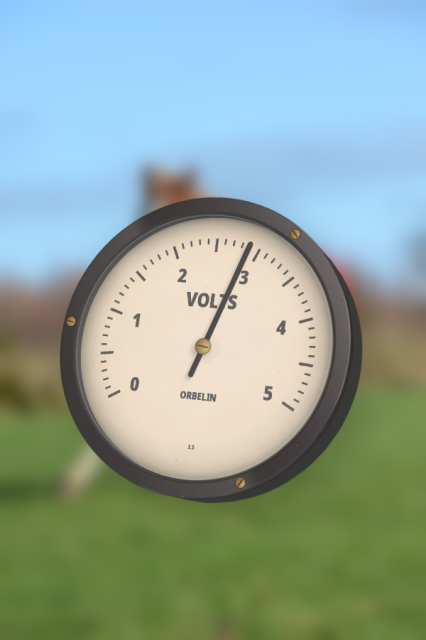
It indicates 2.9 V
